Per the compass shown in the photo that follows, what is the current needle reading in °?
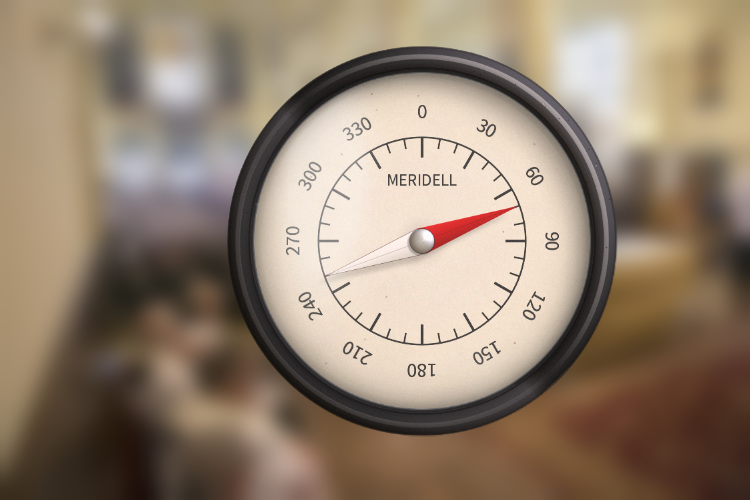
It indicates 70 °
